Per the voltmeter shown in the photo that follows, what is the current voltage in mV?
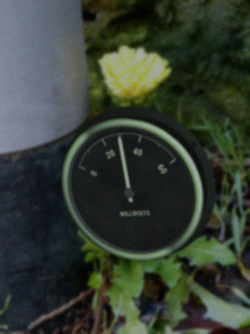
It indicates 30 mV
